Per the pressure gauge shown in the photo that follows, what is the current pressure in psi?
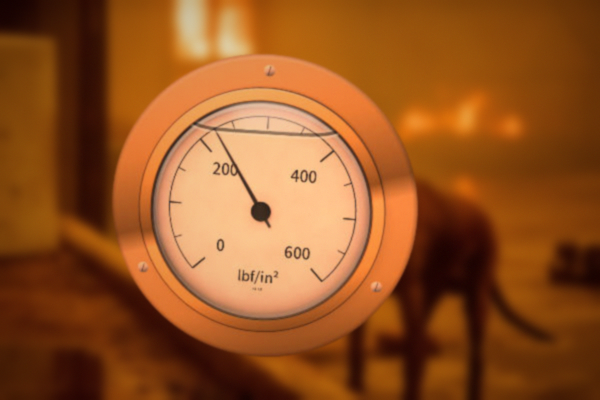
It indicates 225 psi
